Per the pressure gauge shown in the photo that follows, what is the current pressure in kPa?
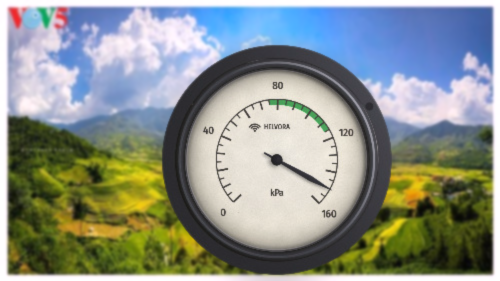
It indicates 150 kPa
